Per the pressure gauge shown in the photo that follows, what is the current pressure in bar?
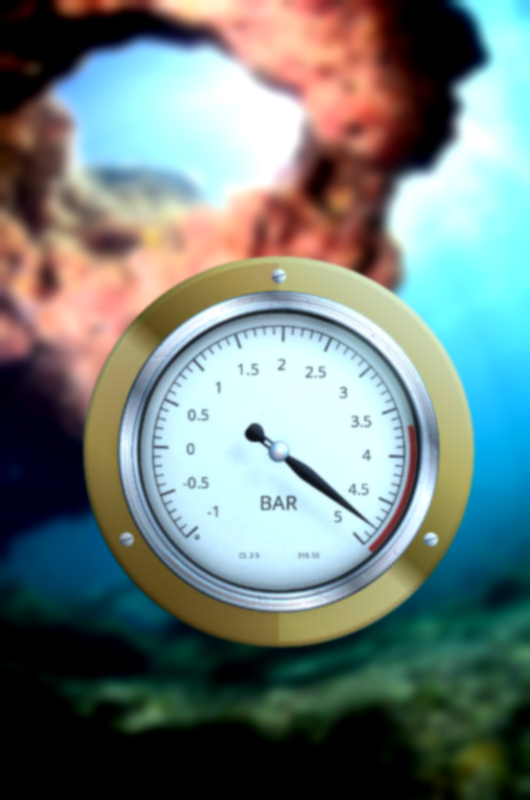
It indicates 4.8 bar
